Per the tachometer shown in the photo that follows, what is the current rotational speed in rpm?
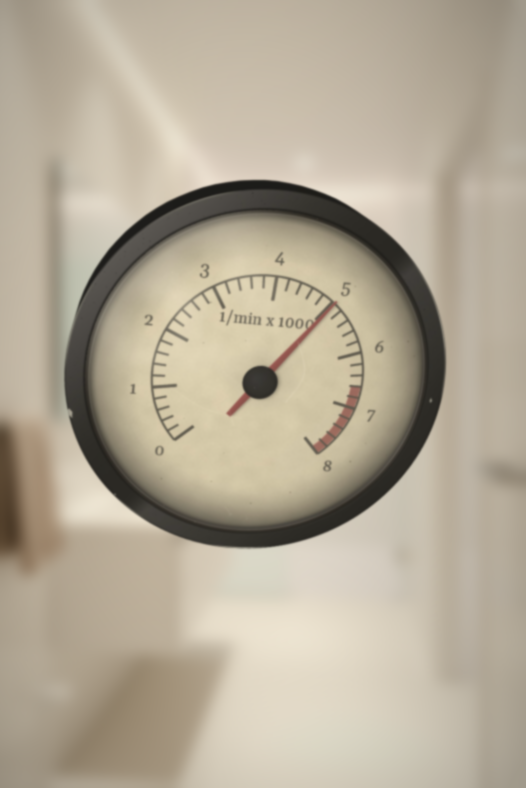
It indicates 5000 rpm
